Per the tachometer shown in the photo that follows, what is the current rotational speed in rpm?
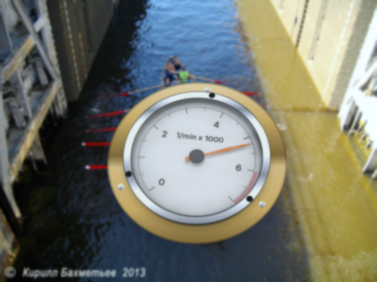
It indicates 5250 rpm
